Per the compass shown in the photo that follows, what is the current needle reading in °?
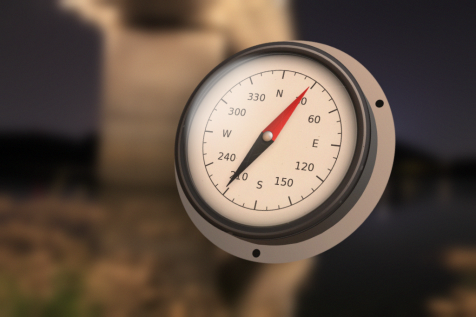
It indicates 30 °
